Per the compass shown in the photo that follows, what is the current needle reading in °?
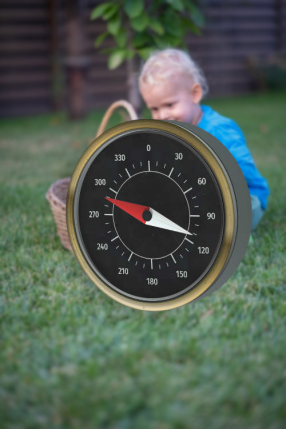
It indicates 290 °
